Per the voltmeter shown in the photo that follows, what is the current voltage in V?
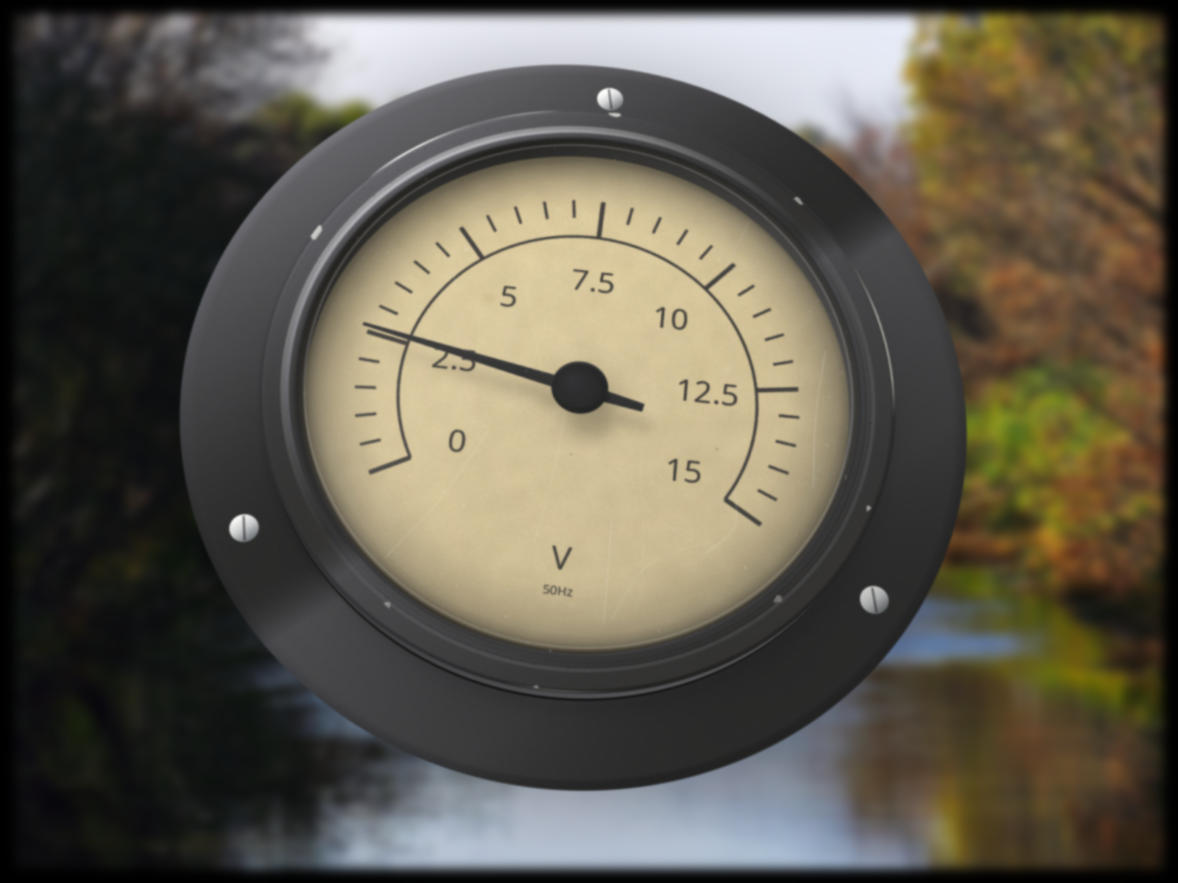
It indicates 2.5 V
